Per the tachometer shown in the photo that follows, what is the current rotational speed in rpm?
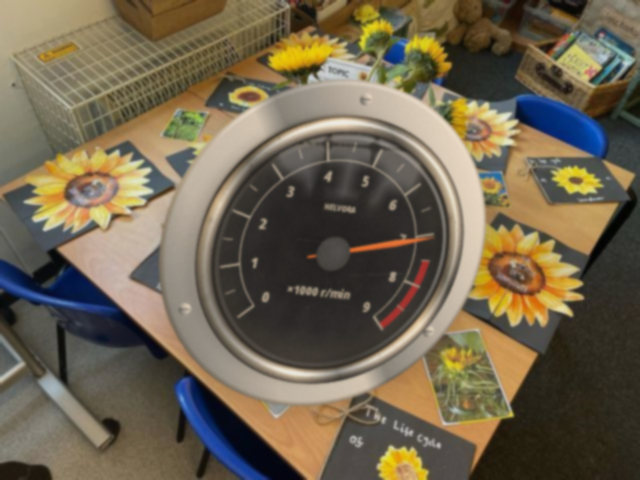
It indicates 7000 rpm
